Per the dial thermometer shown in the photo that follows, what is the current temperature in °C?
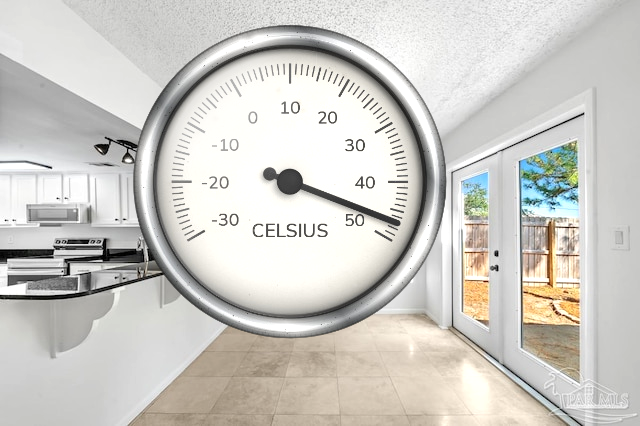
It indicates 47 °C
